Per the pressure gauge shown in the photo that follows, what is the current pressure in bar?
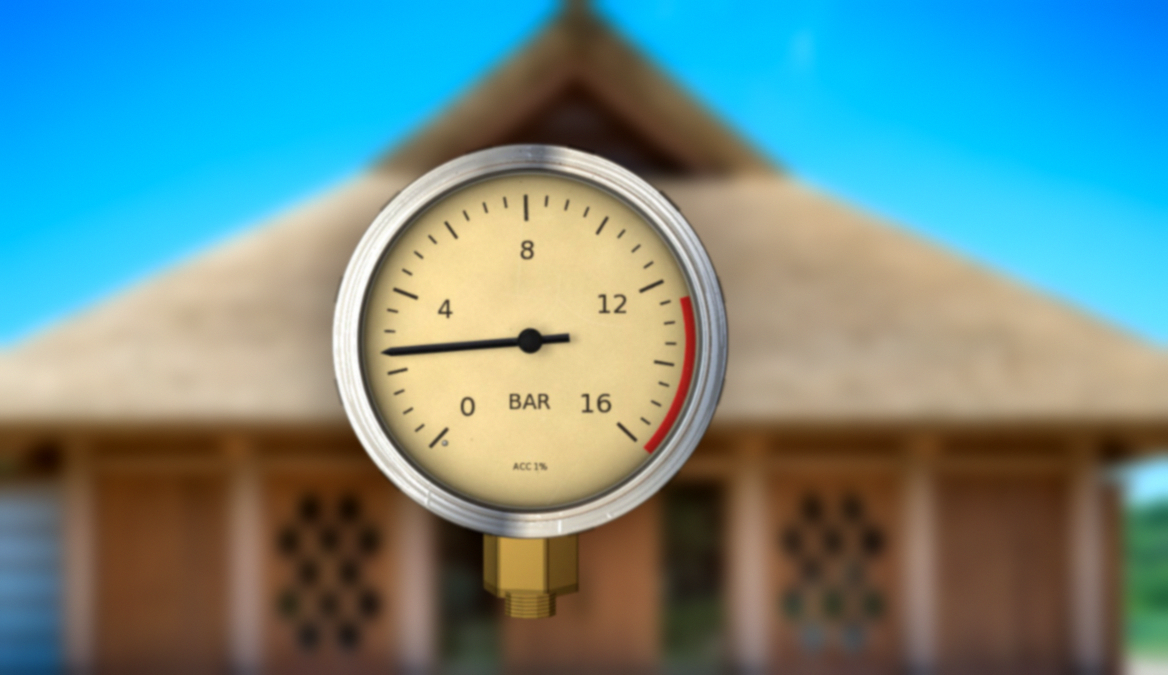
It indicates 2.5 bar
